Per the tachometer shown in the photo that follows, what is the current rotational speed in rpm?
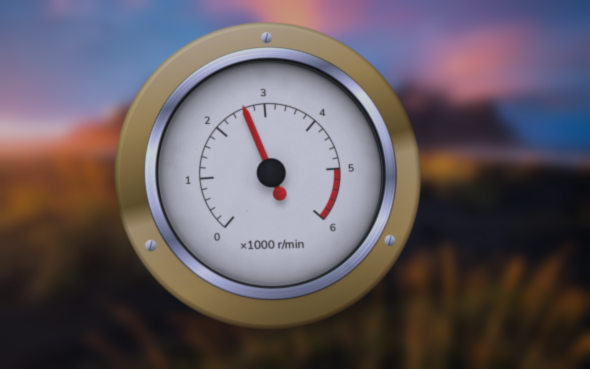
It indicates 2600 rpm
